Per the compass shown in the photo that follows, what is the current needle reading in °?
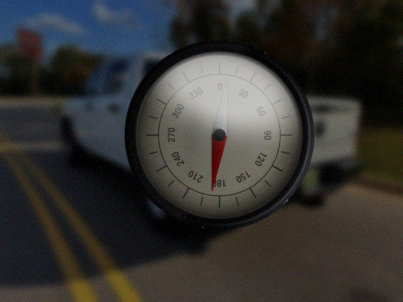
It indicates 187.5 °
